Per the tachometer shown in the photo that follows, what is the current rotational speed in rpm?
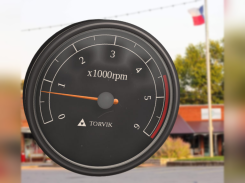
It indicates 750 rpm
